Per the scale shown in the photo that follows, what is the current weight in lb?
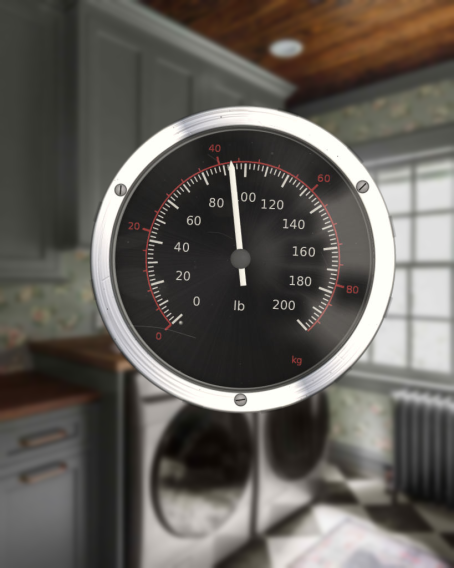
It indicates 94 lb
